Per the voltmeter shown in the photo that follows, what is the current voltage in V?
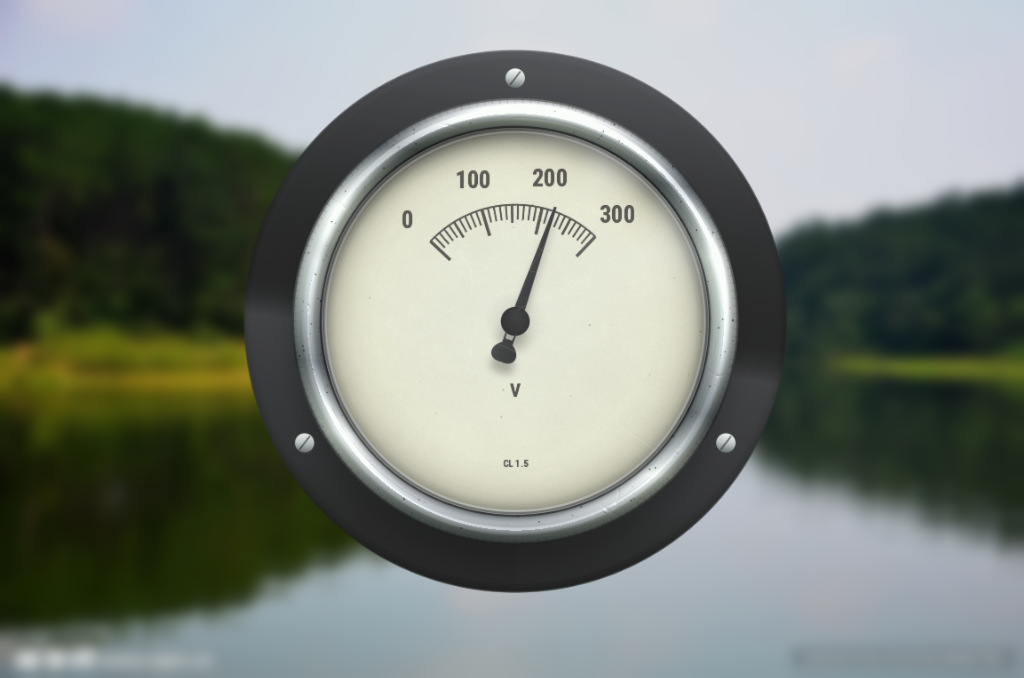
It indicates 220 V
